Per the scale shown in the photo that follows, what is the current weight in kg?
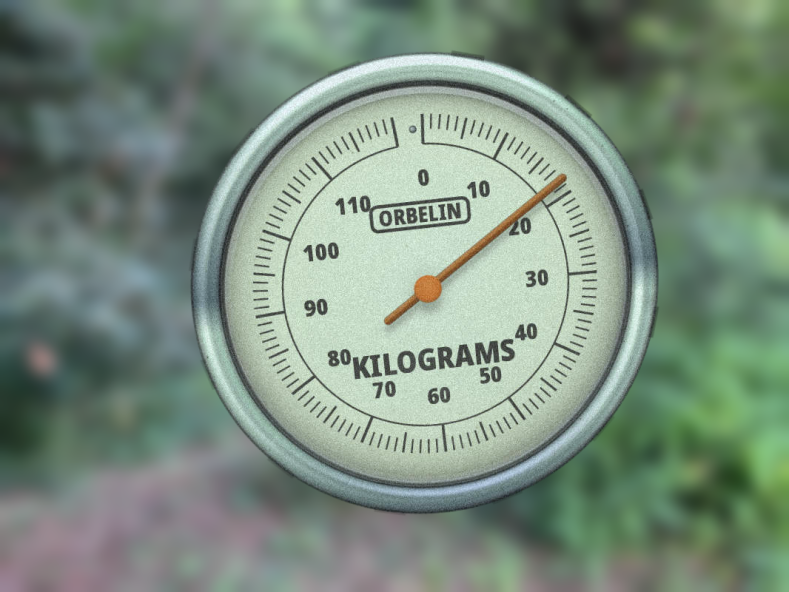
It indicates 18 kg
